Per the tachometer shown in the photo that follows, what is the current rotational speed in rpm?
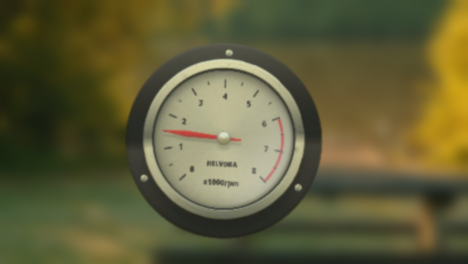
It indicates 1500 rpm
